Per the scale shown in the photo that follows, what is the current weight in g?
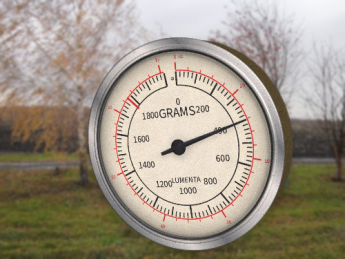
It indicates 400 g
